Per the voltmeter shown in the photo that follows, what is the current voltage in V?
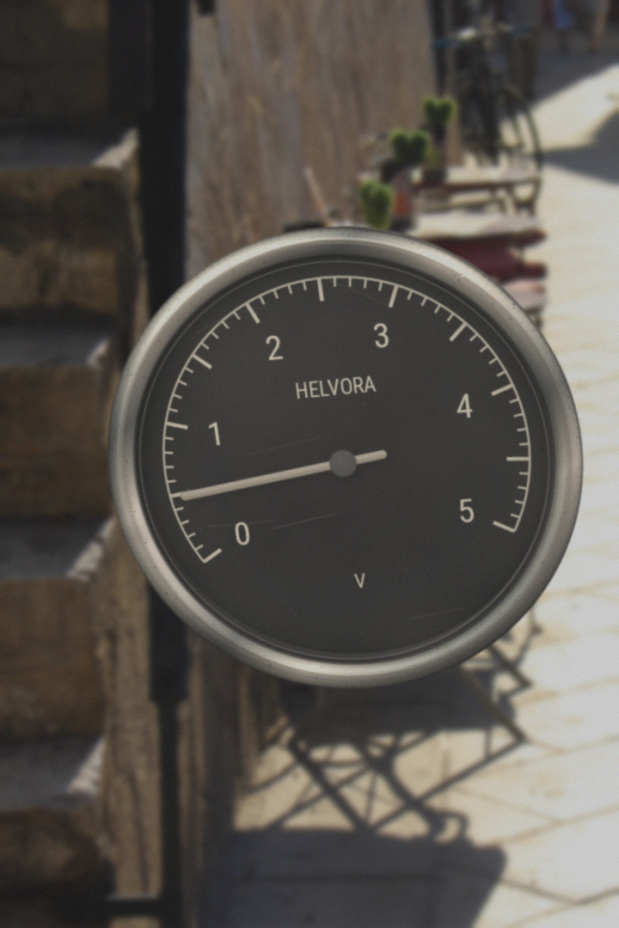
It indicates 0.5 V
